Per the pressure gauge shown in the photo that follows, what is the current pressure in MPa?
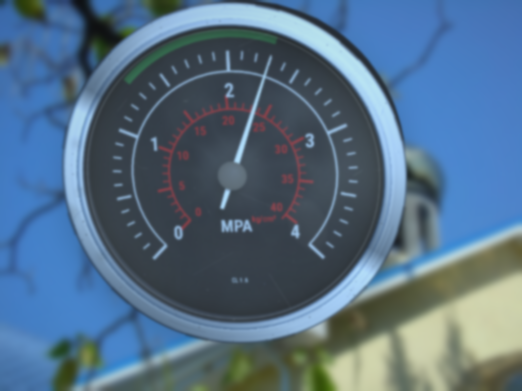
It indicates 2.3 MPa
